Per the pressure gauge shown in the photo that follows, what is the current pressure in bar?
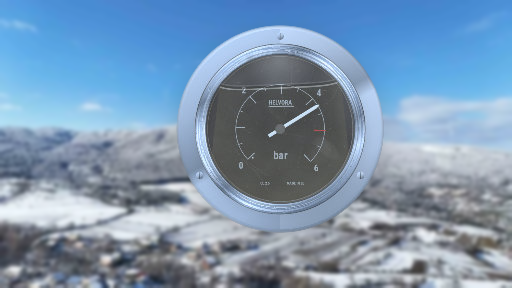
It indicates 4.25 bar
